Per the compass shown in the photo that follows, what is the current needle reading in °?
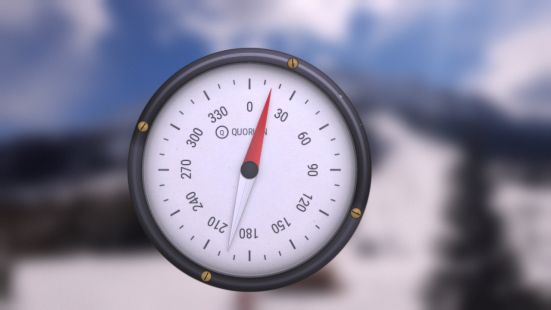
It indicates 15 °
